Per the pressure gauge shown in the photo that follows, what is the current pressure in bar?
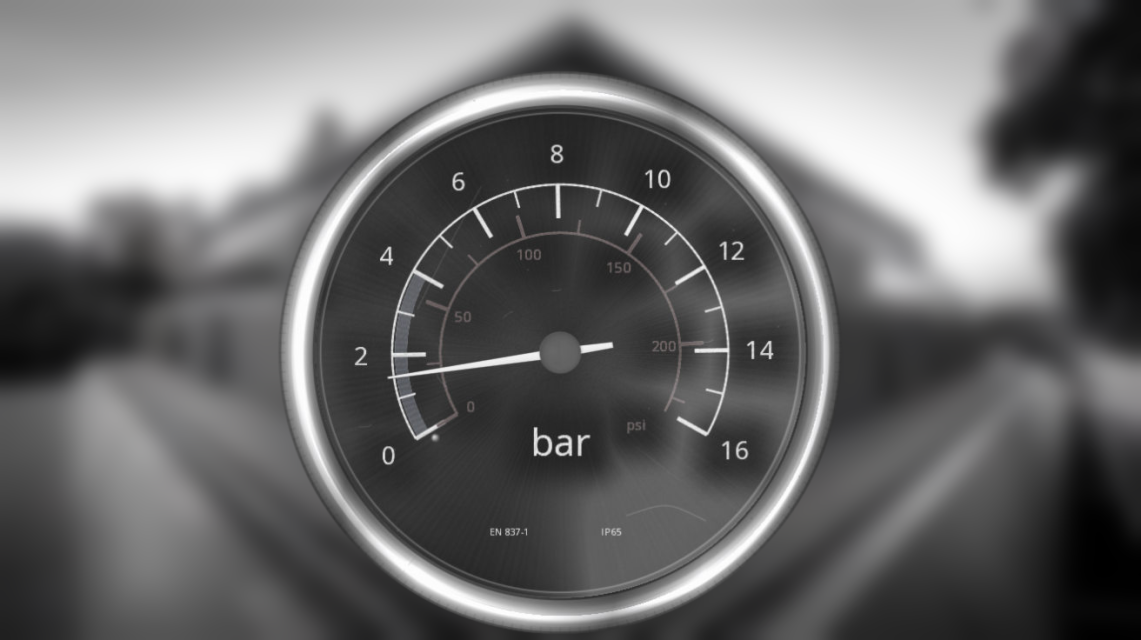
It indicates 1.5 bar
